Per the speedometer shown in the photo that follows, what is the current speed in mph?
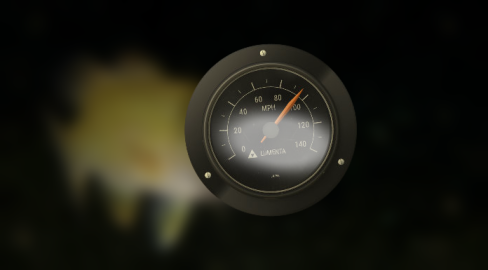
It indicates 95 mph
